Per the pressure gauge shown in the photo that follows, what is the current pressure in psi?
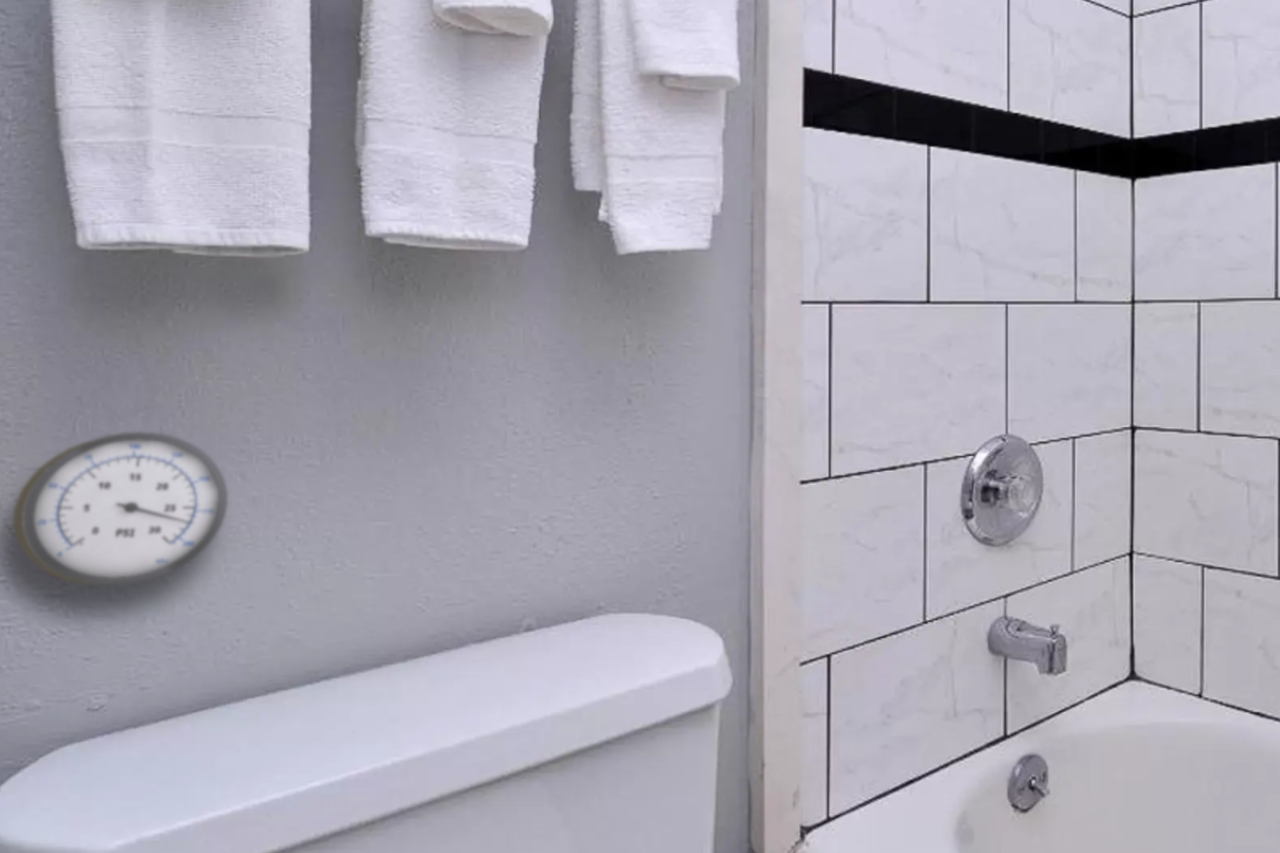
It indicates 27 psi
